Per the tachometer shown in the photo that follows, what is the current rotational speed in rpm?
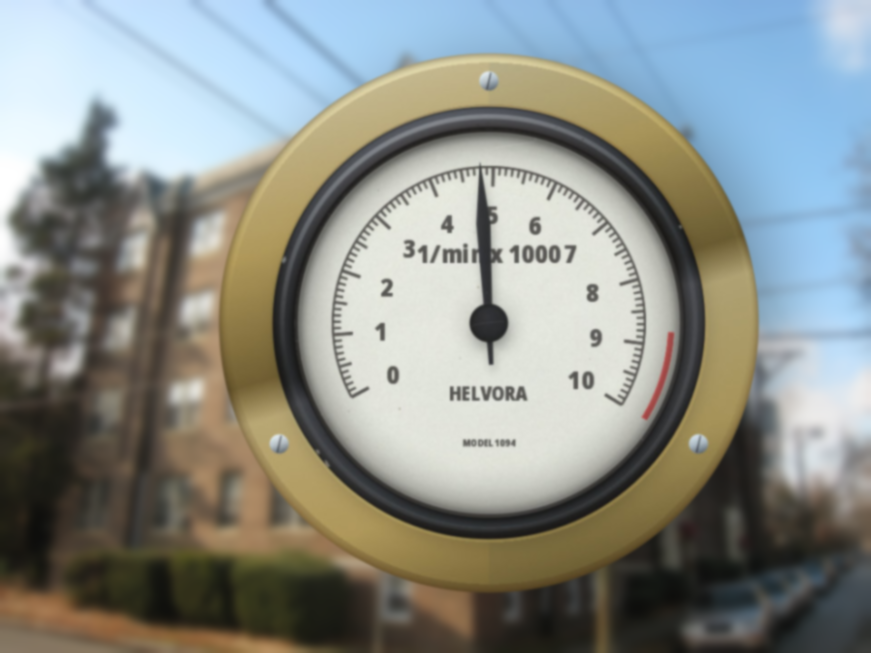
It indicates 4800 rpm
